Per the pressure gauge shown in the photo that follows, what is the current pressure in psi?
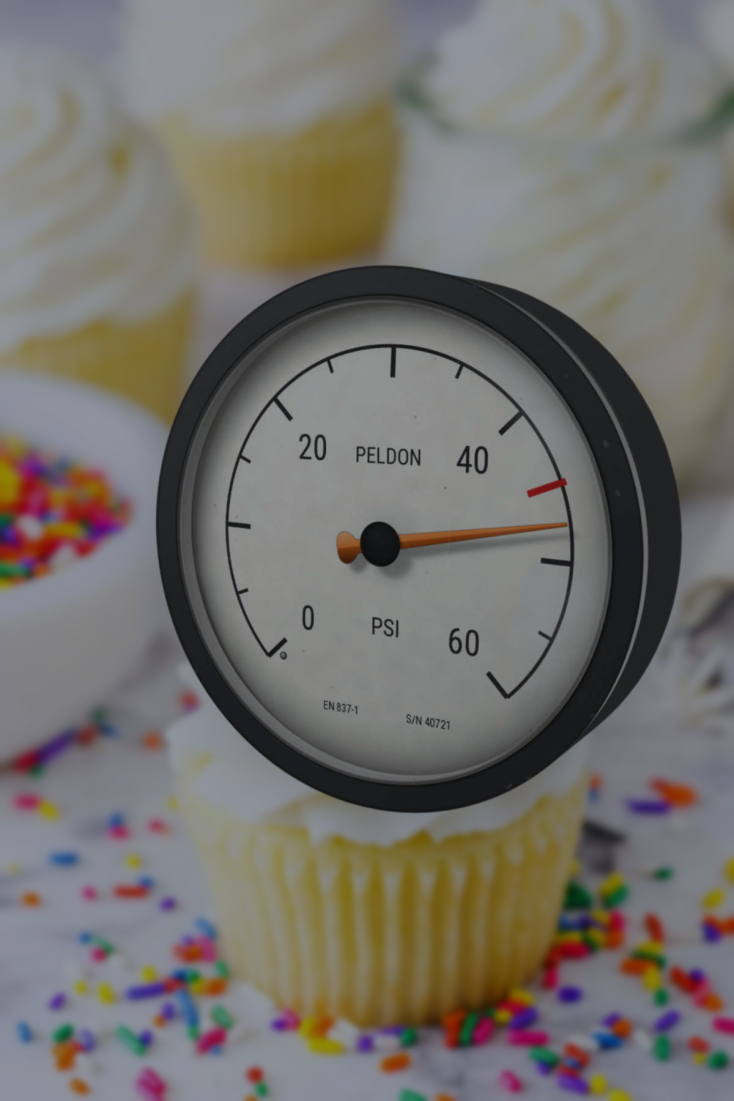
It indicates 47.5 psi
